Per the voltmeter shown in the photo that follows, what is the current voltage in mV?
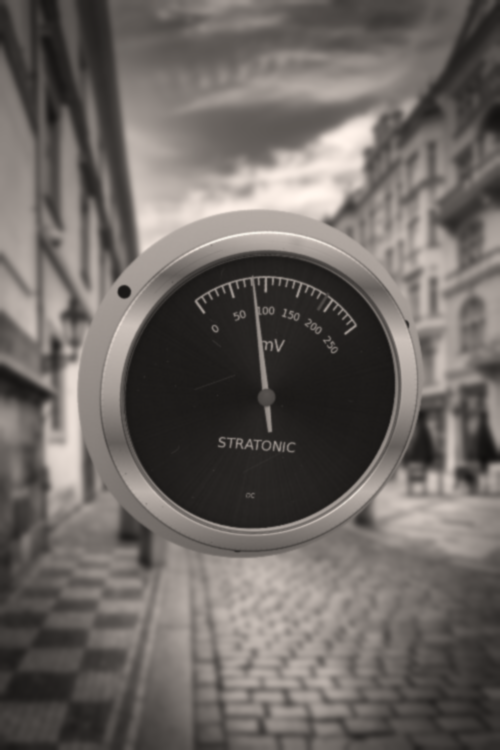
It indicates 80 mV
